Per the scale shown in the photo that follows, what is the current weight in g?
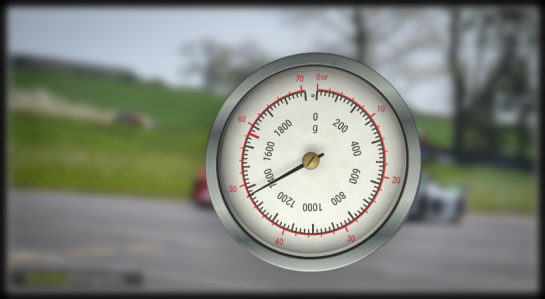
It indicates 1360 g
